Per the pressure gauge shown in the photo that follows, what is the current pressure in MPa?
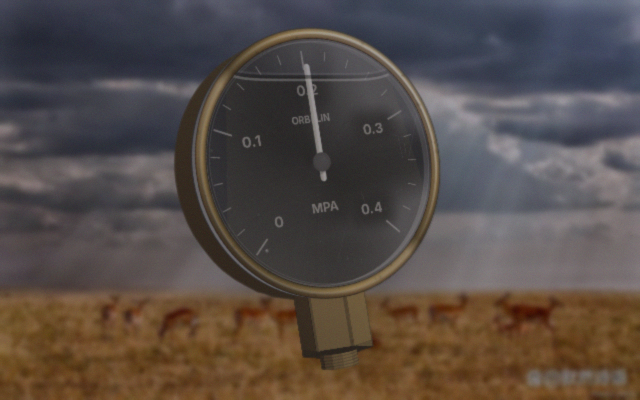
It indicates 0.2 MPa
